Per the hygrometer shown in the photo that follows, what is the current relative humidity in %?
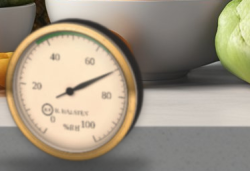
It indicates 70 %
